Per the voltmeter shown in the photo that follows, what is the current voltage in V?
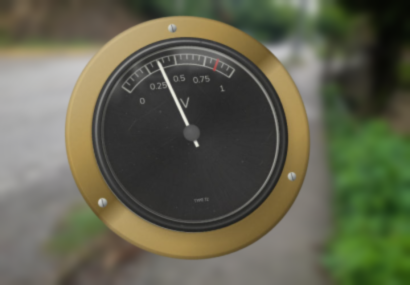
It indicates 0.35 V
